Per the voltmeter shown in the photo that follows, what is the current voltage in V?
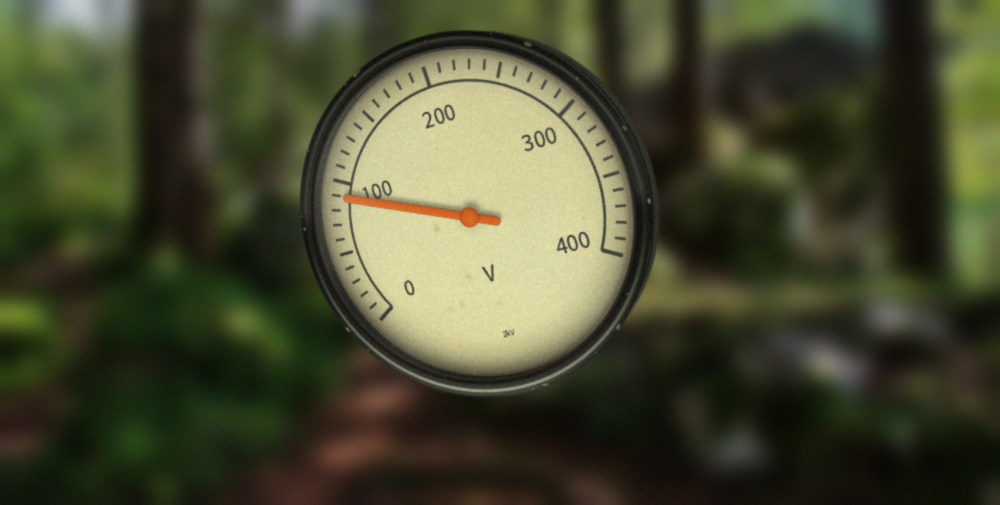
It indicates 90 V
